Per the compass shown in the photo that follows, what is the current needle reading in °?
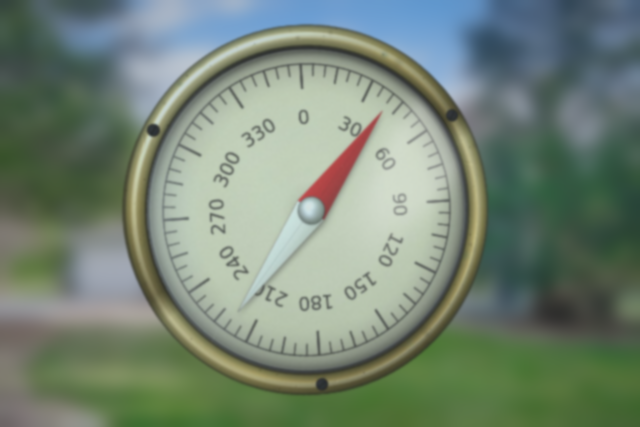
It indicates 40 °
